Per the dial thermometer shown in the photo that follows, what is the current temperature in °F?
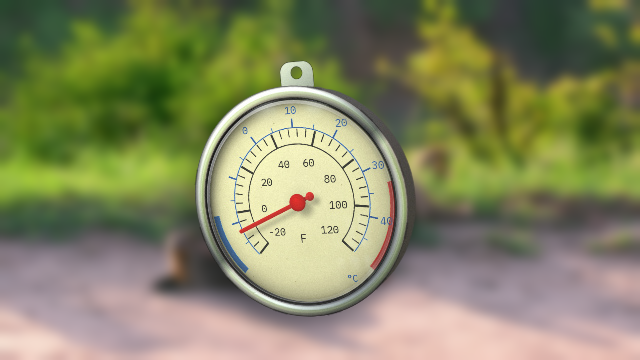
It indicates -8 °F
